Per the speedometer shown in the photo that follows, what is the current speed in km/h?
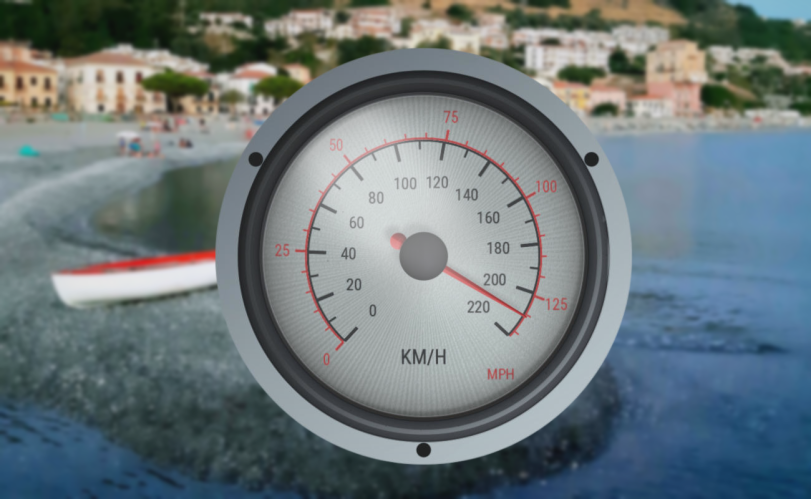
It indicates 210 km/h
